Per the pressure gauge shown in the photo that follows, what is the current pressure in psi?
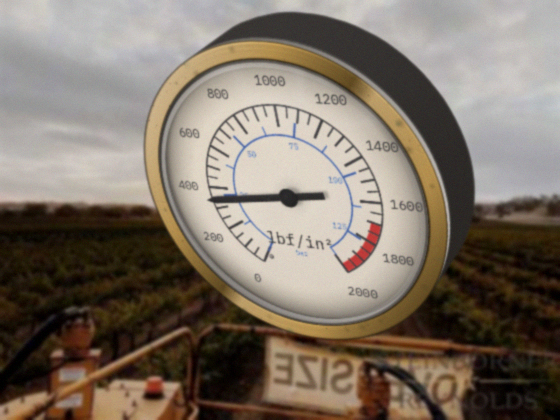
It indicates 350 psi
